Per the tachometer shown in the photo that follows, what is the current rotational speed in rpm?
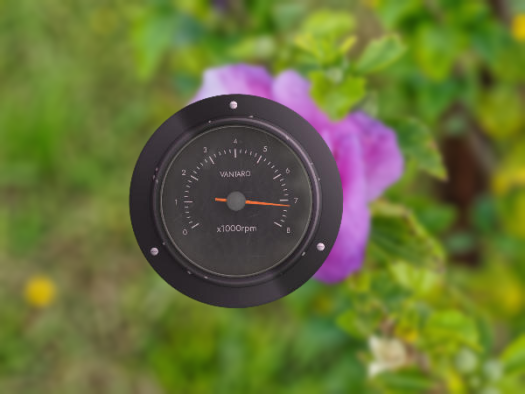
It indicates 7200 rpm
